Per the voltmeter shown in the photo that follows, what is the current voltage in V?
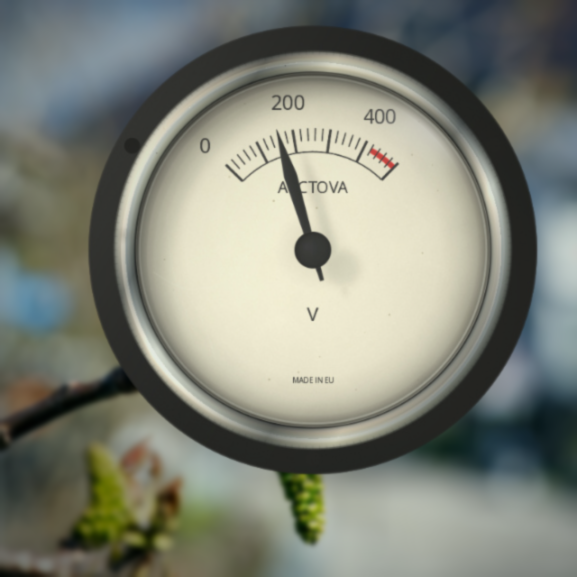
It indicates 160 V
